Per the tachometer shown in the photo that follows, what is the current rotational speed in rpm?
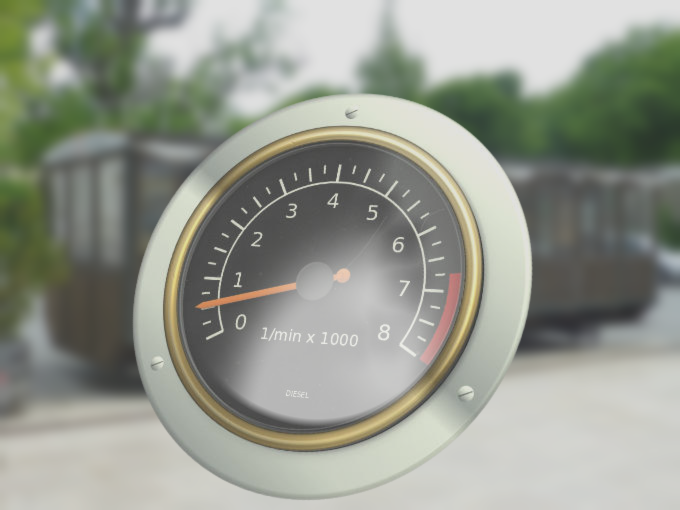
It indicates 500 rpm
